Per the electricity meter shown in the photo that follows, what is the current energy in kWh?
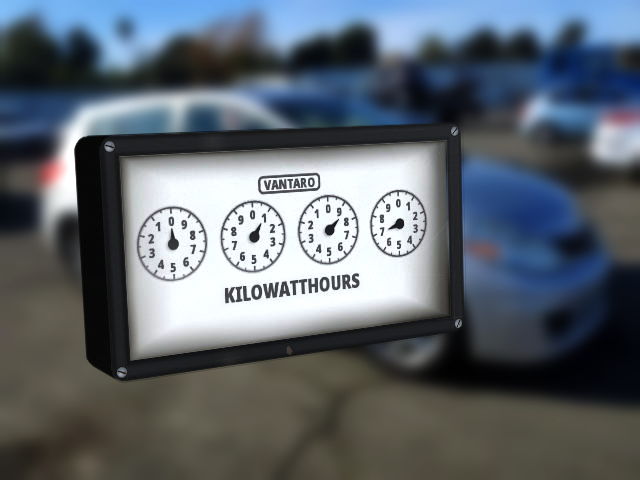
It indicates 87 kWh
